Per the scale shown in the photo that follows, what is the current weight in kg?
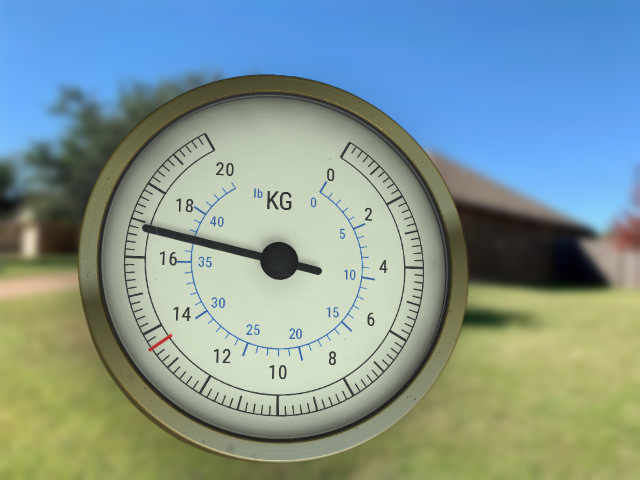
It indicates 16.8 kg
